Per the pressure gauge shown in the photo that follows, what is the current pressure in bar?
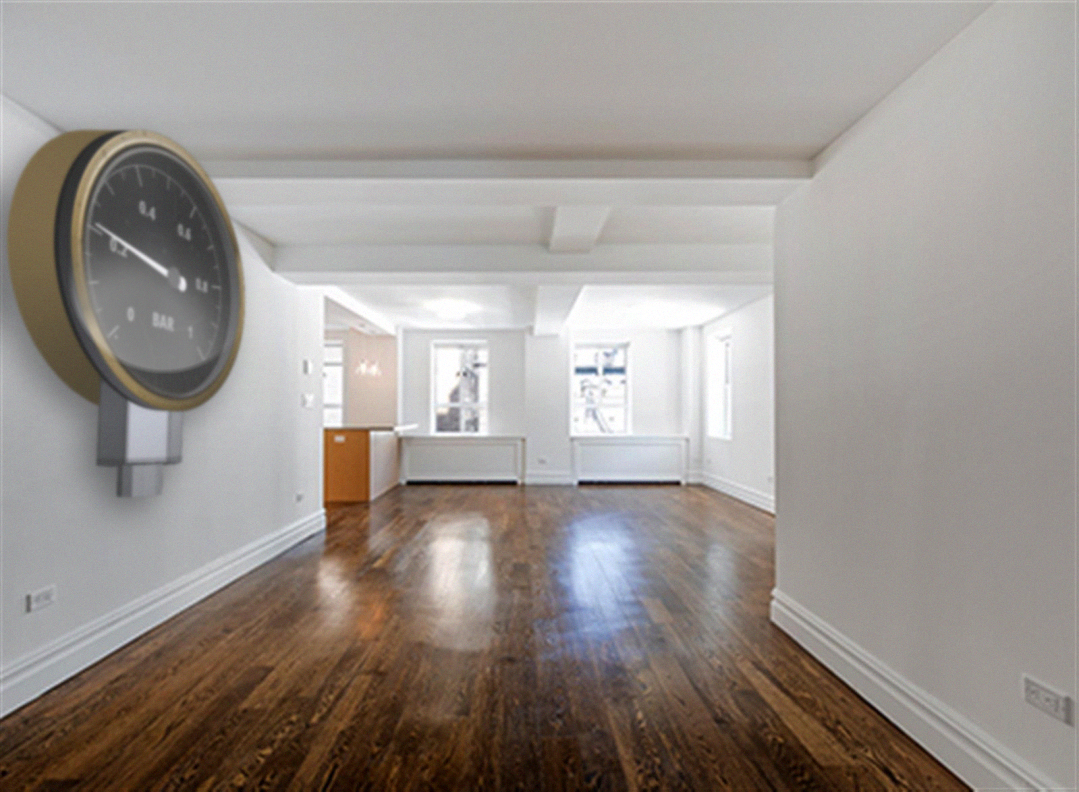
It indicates 0.2 bar
